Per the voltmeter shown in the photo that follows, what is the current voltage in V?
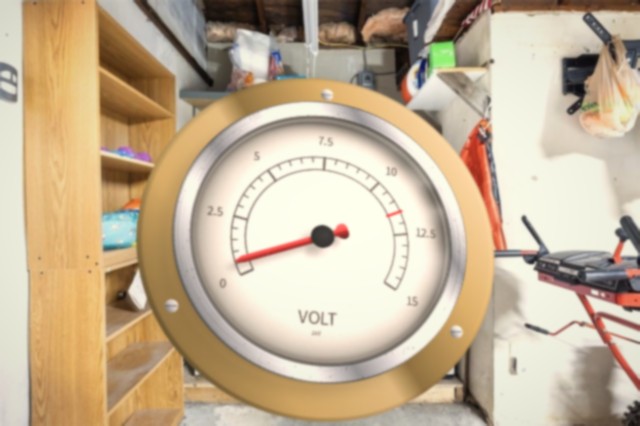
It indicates 0.5 V
